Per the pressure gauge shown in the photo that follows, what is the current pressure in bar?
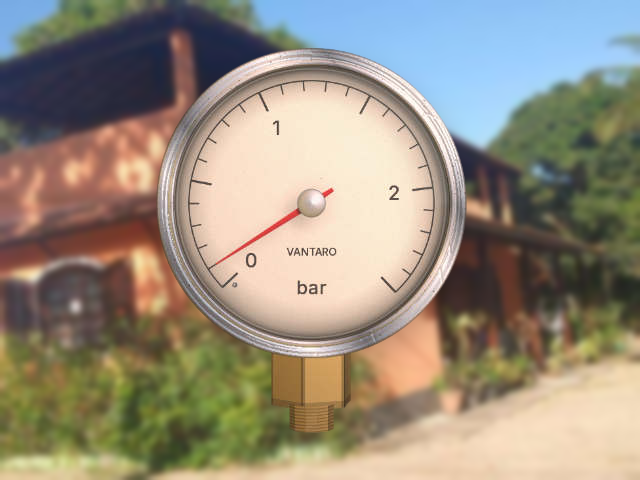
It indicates 0.1 bar
